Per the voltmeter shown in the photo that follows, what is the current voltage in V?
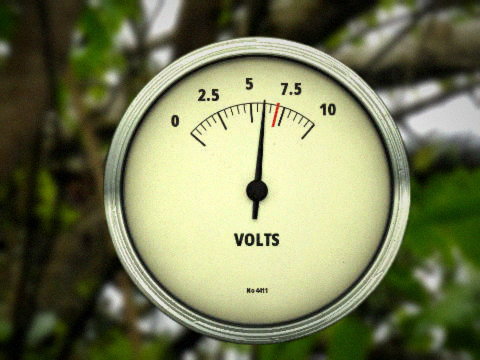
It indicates 6 V
